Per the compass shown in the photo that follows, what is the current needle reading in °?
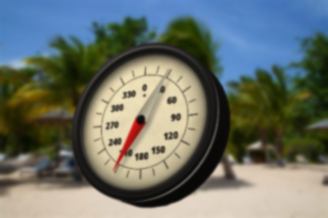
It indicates 210 °
